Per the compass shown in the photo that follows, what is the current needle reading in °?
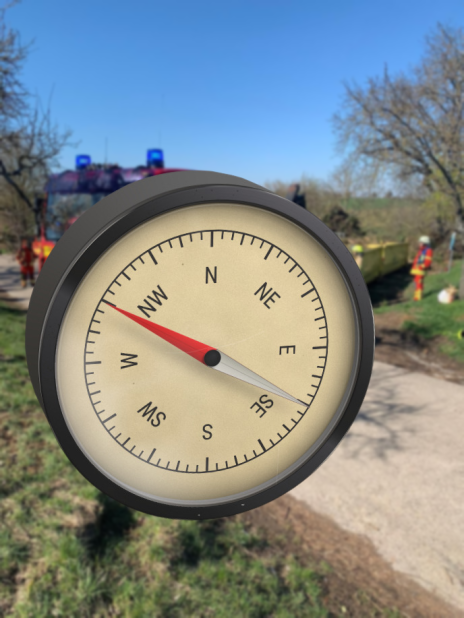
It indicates 300 °
